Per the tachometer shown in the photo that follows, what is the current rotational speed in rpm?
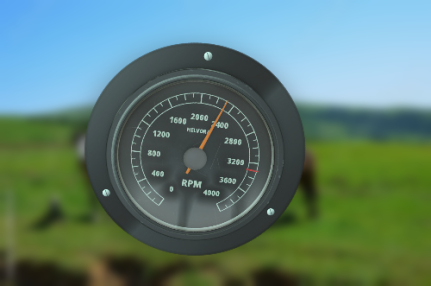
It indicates 2300 rpm
